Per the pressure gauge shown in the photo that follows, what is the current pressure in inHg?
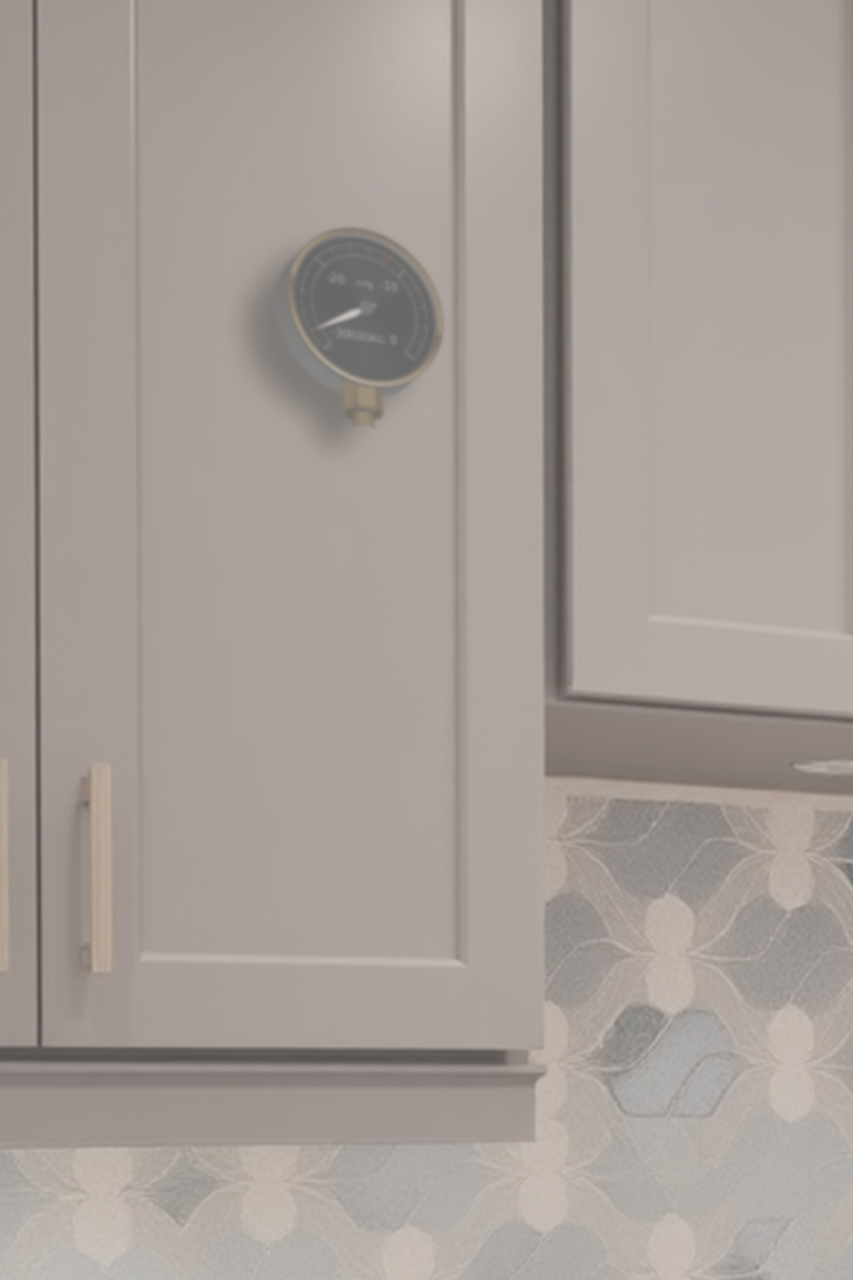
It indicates -28 inHg
